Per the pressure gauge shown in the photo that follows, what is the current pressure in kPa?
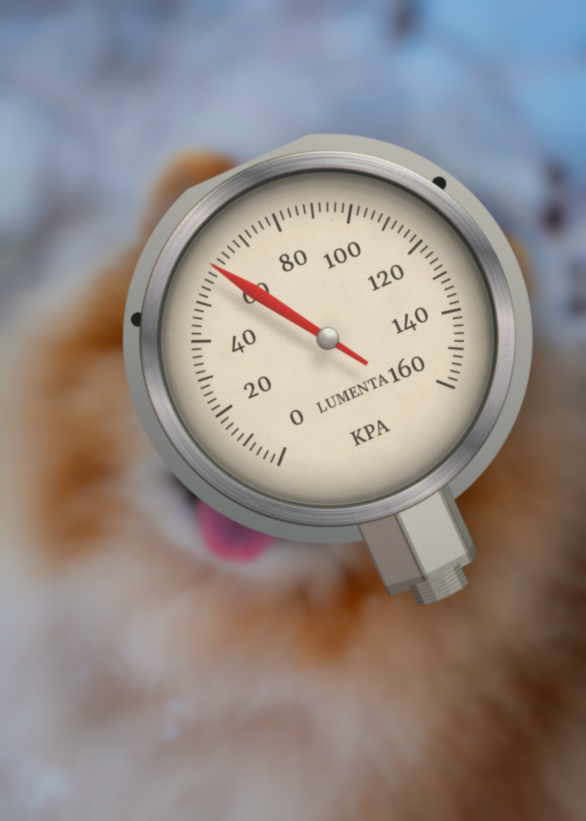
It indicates 60 kPa
